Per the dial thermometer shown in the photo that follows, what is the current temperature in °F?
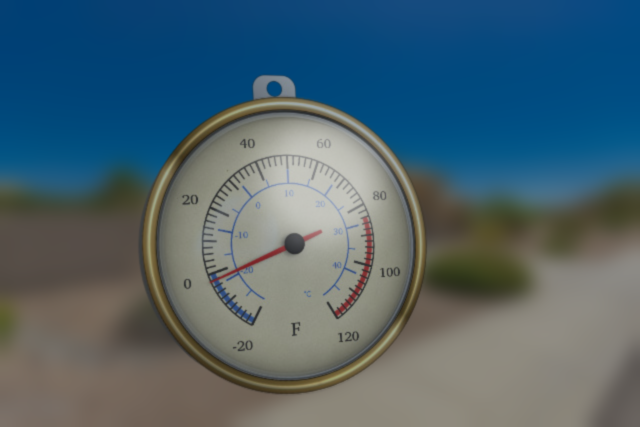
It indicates -2 °F
